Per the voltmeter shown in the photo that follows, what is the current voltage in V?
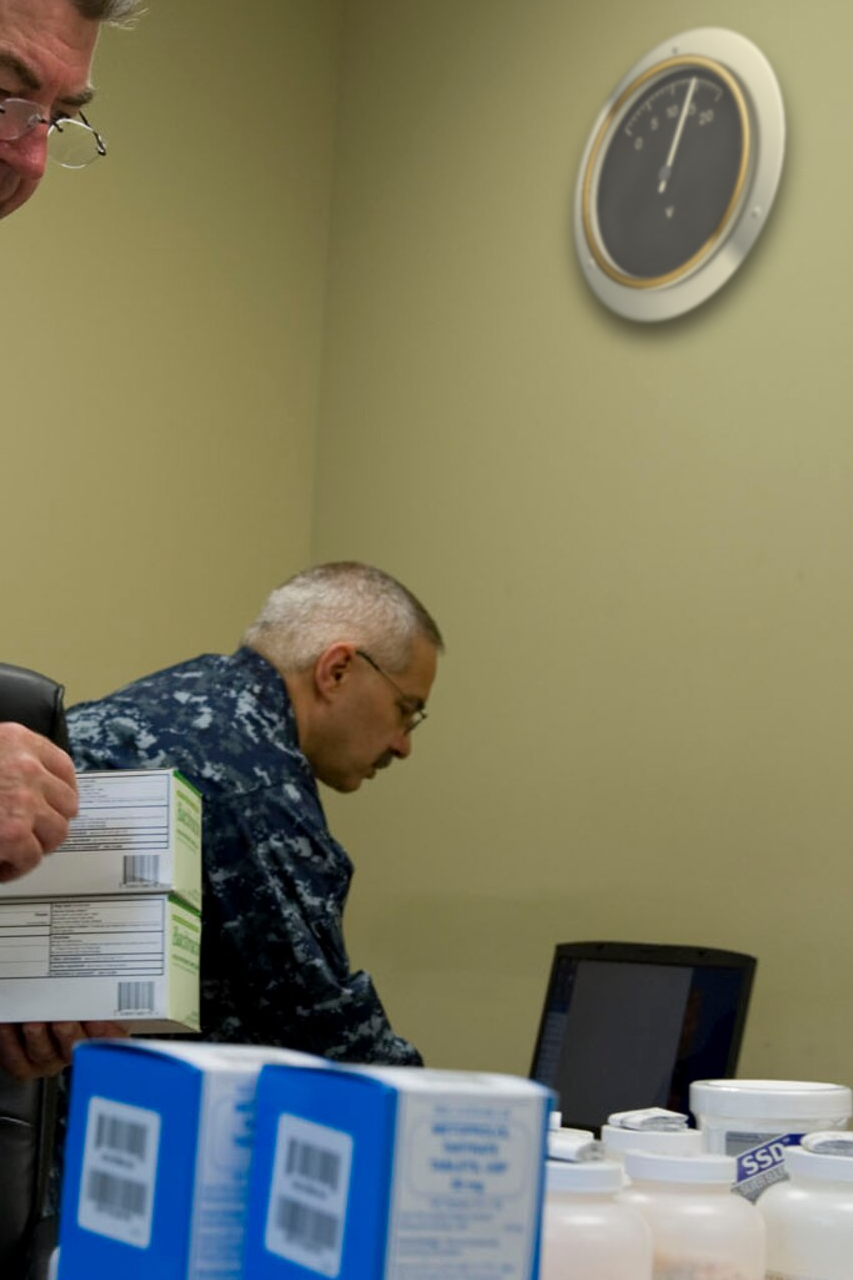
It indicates 15 V
